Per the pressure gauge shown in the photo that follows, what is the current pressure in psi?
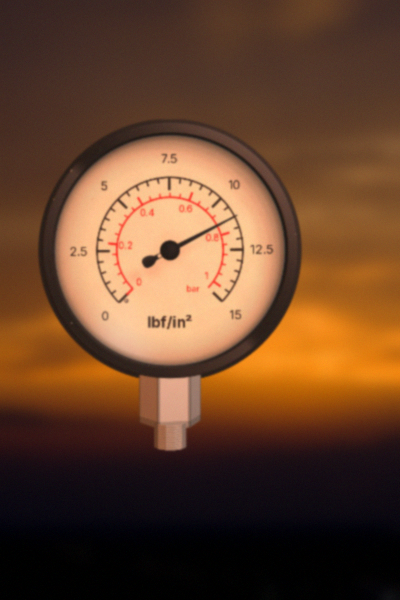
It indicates 11 psi
